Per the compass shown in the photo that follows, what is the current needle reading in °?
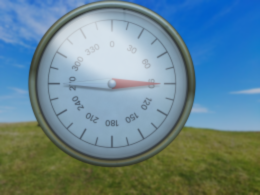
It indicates 90 °
